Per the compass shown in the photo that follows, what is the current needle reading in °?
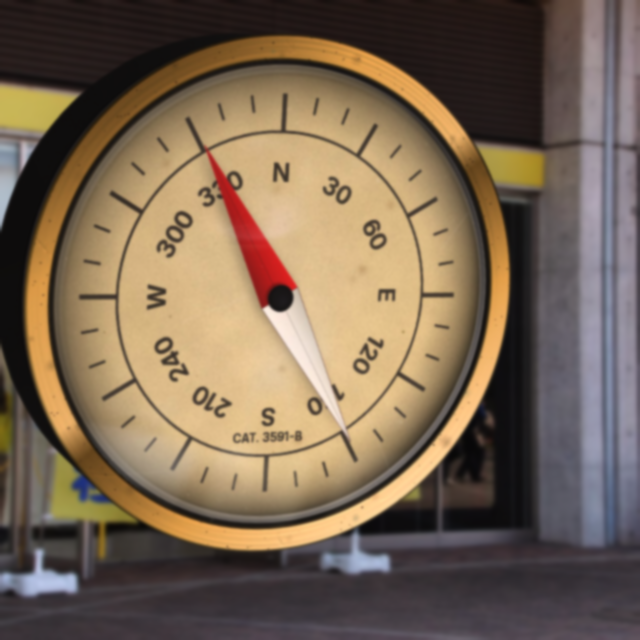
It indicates 330 °
